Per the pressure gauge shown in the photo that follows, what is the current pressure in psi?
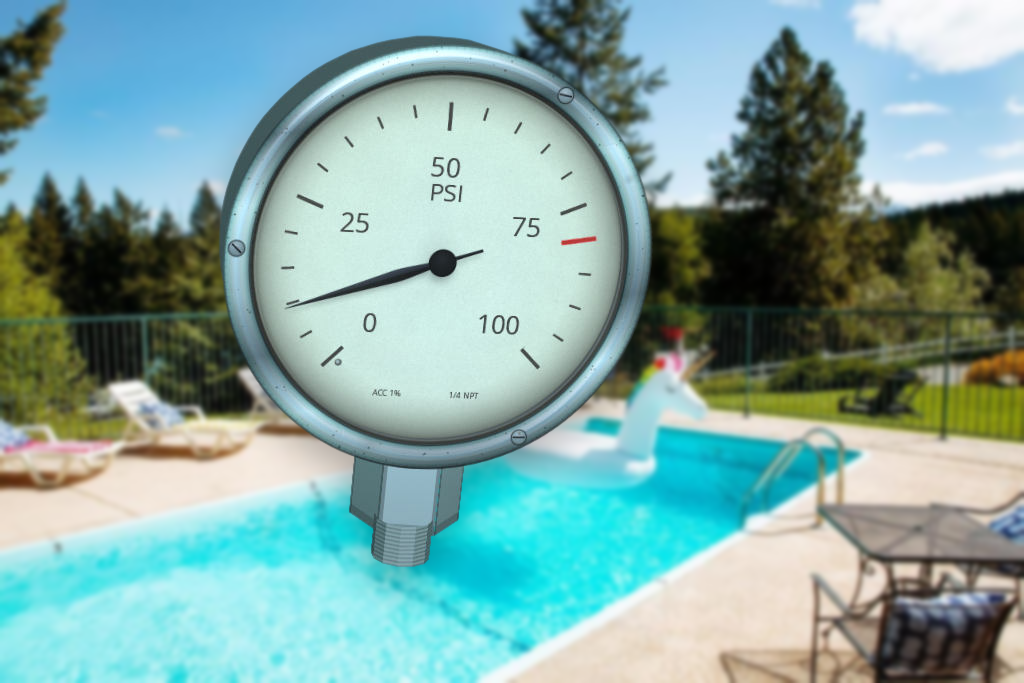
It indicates 10 psi
